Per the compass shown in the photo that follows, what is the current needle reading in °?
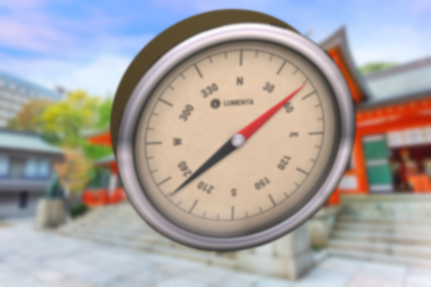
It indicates 50 °
